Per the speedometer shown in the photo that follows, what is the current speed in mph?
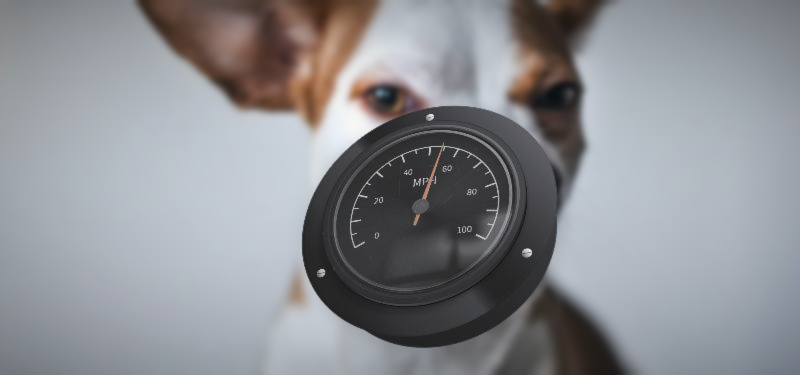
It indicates 55 mph
